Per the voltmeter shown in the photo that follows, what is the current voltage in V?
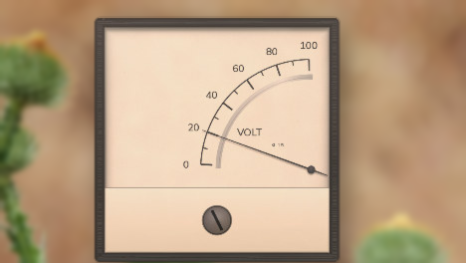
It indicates 20 V
